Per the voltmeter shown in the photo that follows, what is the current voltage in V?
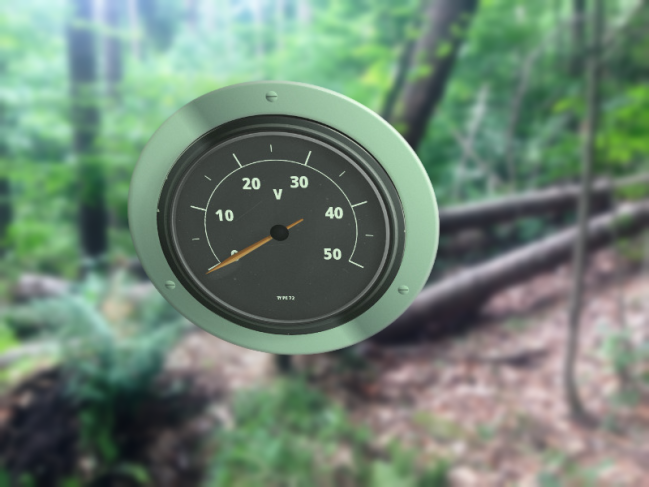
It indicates 0 V
